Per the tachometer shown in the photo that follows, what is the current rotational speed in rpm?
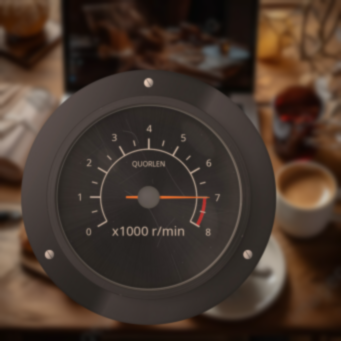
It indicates 7000 rpm
